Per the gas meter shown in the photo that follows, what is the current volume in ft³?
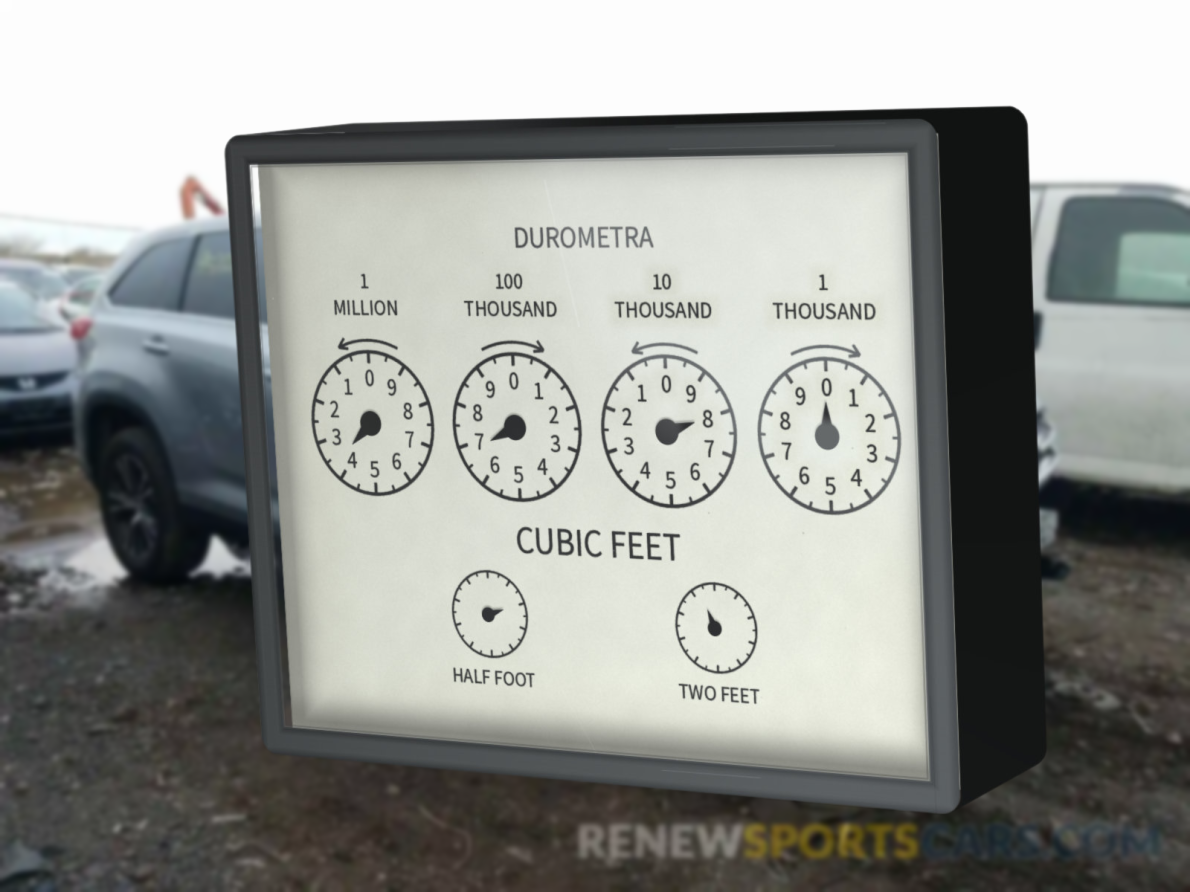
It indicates 368000 ft³
